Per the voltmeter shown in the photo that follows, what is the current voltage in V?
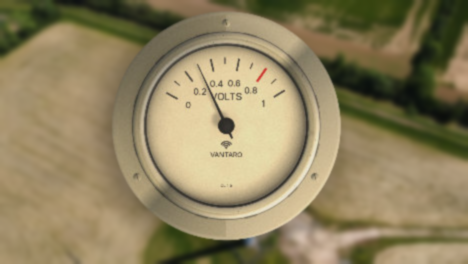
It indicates 0.3 V
